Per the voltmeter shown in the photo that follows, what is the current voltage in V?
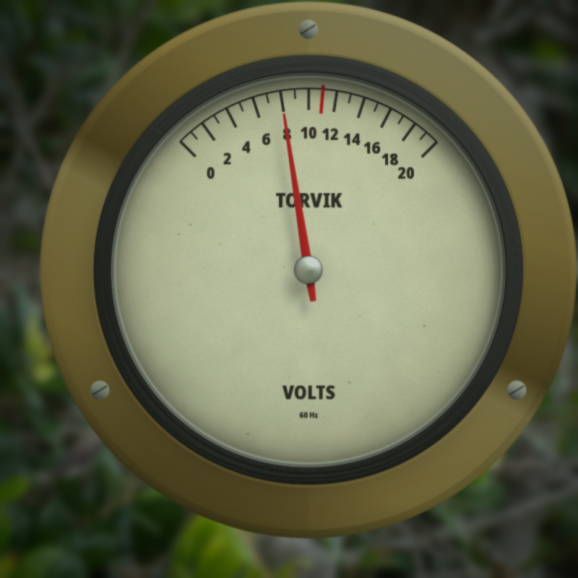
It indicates 8 V
